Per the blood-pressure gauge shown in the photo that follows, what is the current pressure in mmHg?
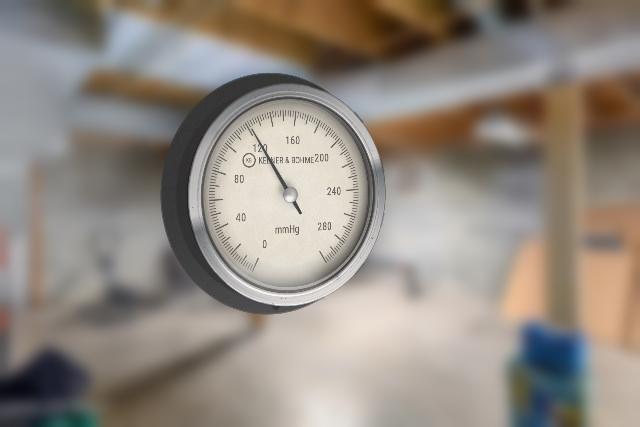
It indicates 120 mmHg
